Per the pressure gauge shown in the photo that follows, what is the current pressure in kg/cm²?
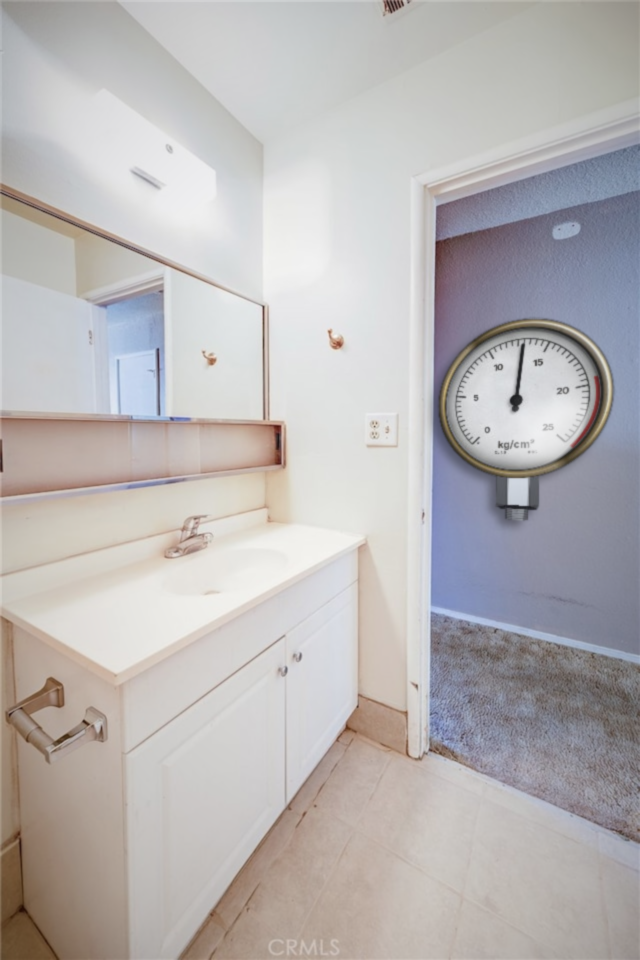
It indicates 13 kg/cm²
